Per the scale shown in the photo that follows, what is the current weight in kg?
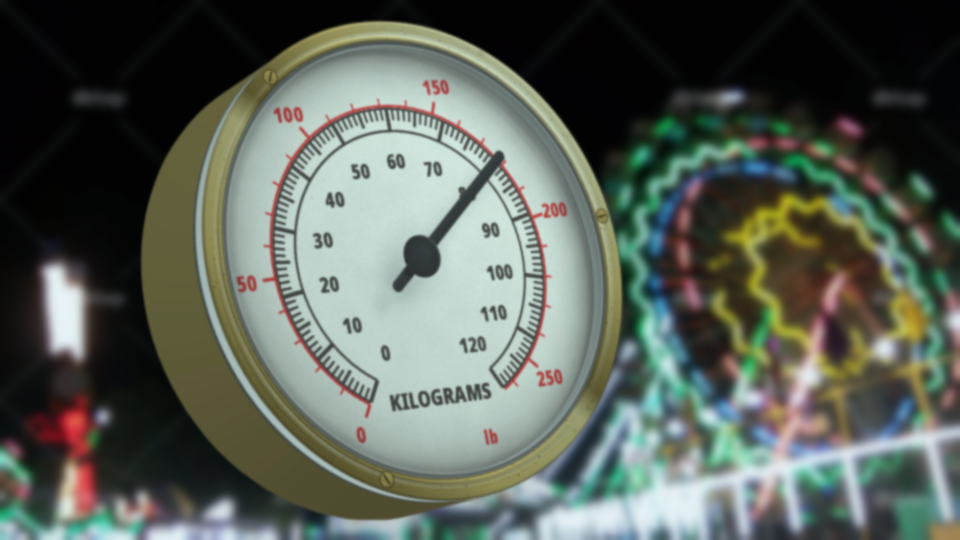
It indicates 80 kg
